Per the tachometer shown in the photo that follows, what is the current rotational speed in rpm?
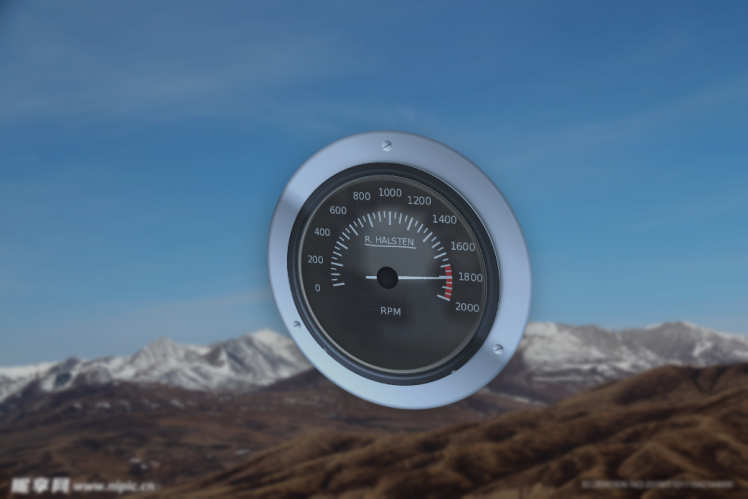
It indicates 1800 rpm
